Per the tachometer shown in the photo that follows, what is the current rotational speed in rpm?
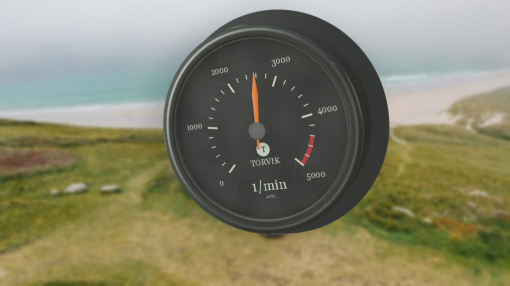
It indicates 2600 rpm
